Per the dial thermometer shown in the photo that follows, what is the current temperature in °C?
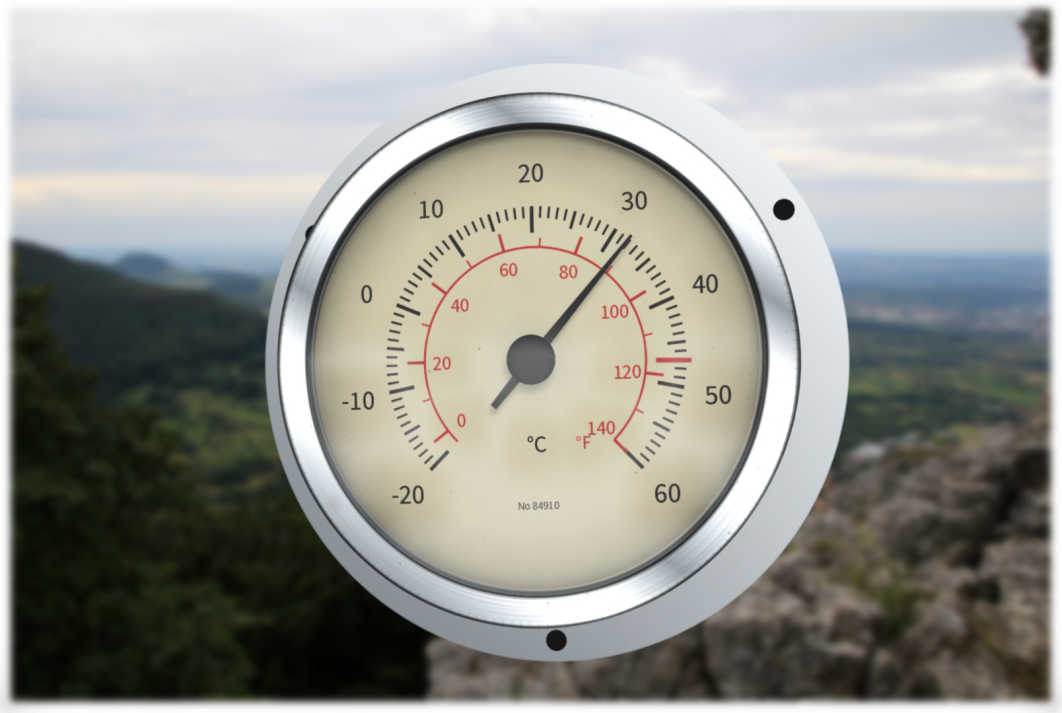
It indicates 32 °C
